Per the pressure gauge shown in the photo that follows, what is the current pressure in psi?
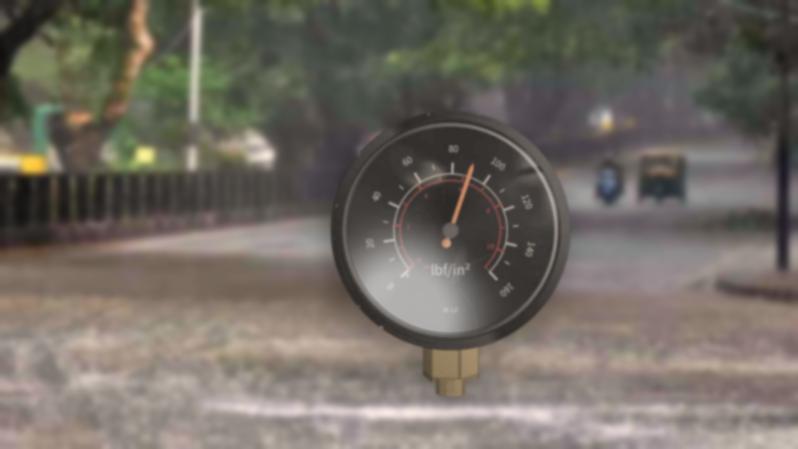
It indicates 90 psi
